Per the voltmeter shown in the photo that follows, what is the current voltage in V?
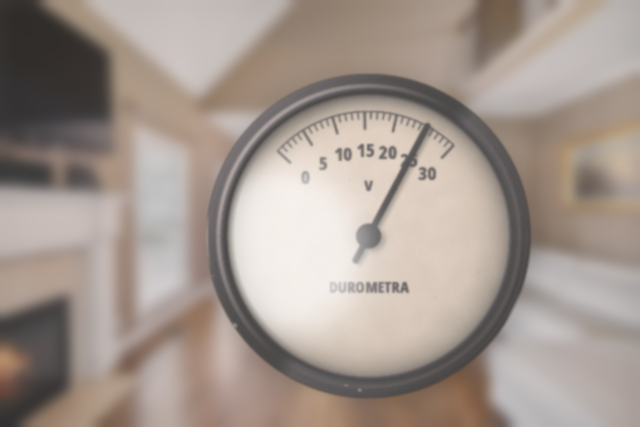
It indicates 25 V
